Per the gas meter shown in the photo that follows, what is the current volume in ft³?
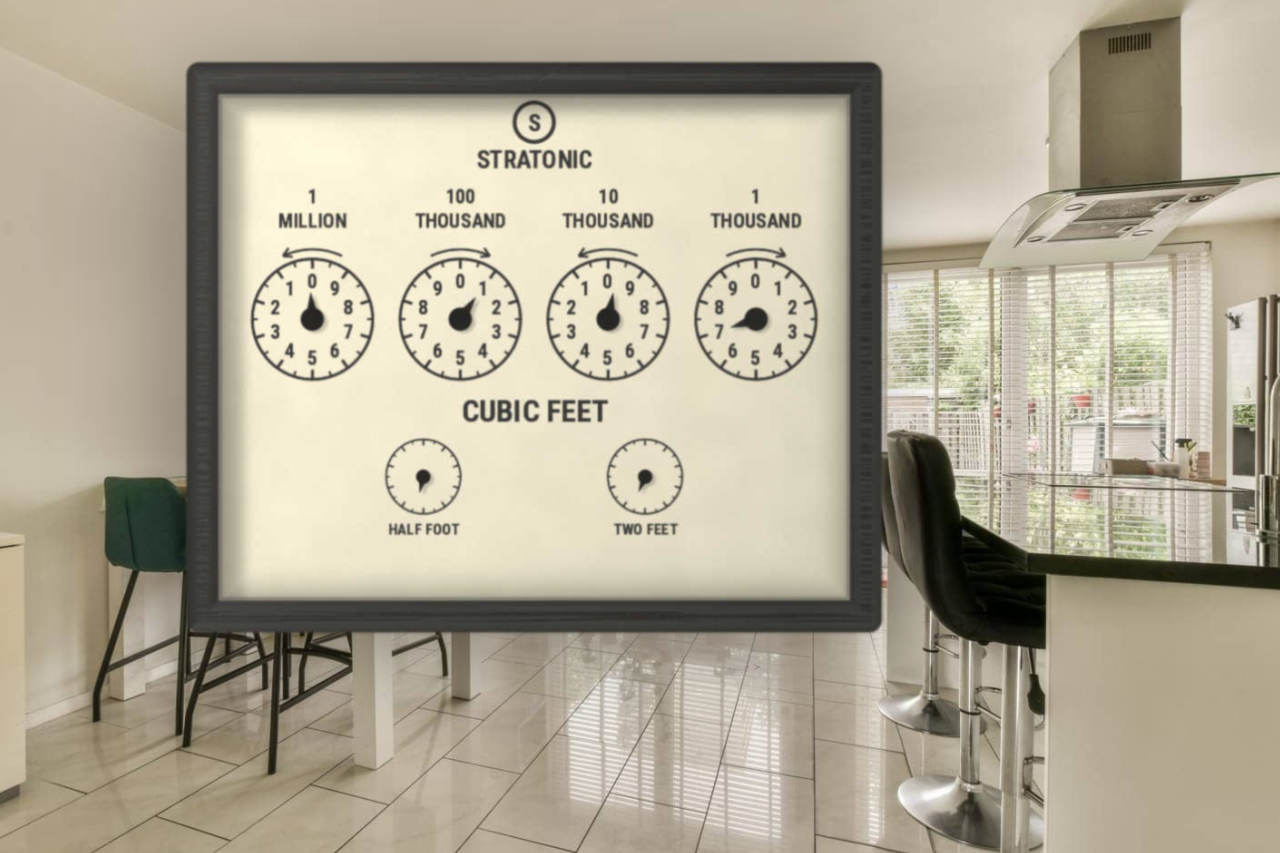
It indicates 9700 ft³
